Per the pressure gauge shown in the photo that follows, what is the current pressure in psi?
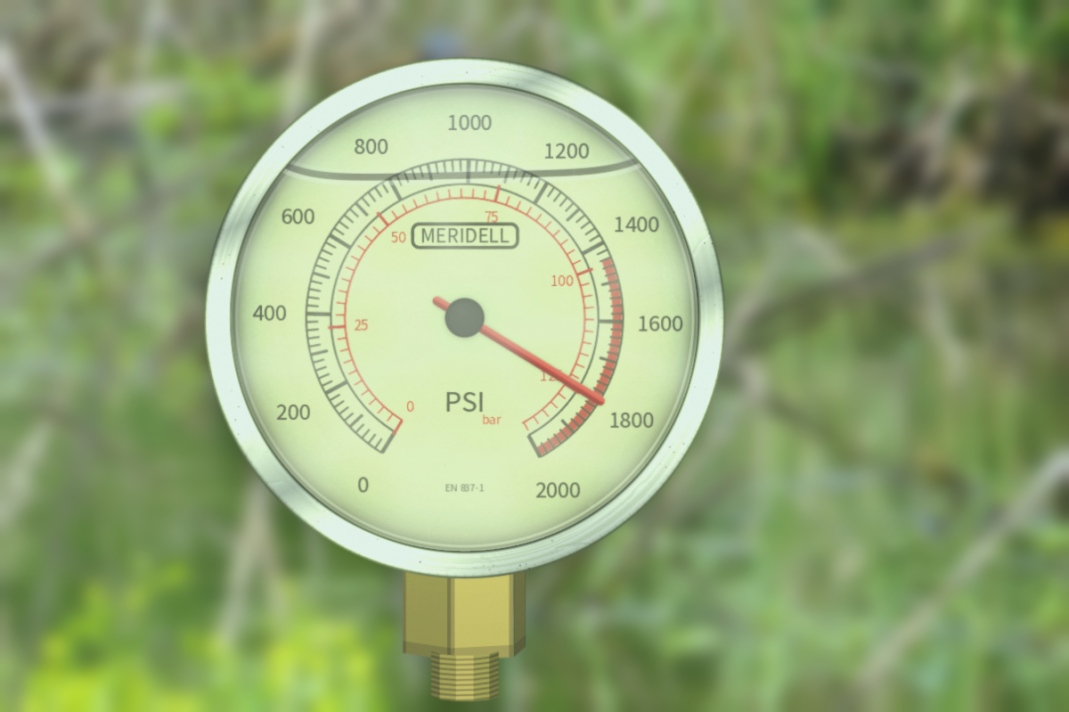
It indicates 1800 psi
